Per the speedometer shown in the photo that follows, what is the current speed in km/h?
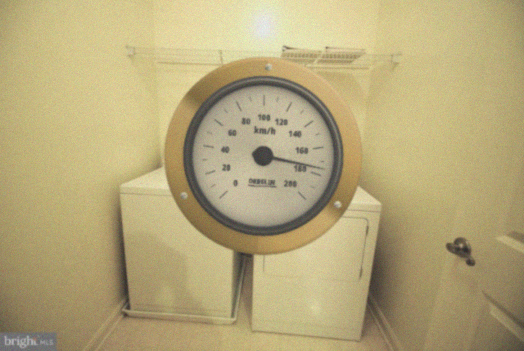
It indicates 175 km/h
